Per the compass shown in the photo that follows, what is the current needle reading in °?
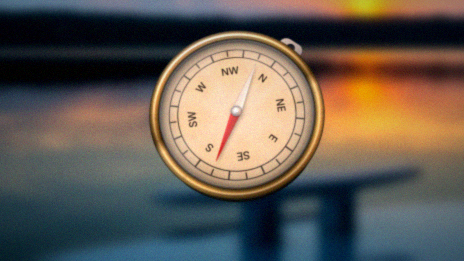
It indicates 165 °
